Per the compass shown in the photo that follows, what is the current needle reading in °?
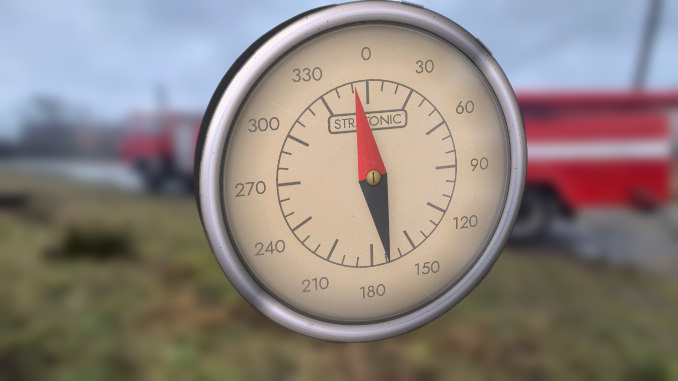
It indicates 350 °
